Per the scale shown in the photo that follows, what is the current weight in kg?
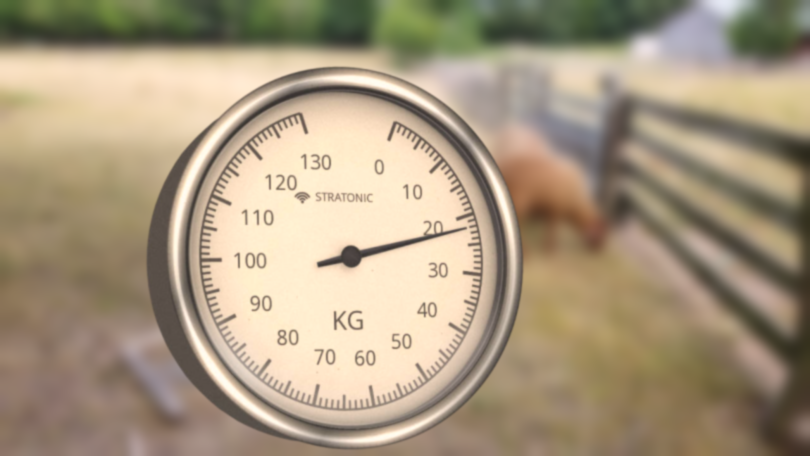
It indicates 22 kg
